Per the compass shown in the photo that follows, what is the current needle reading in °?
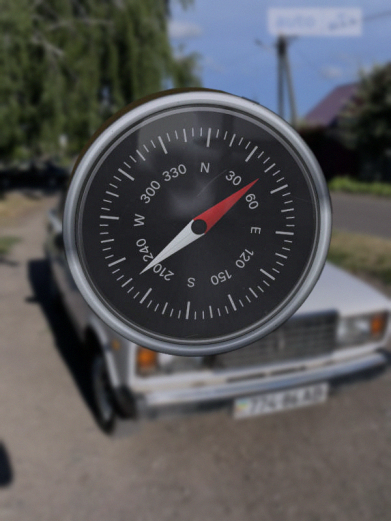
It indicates 45 °
